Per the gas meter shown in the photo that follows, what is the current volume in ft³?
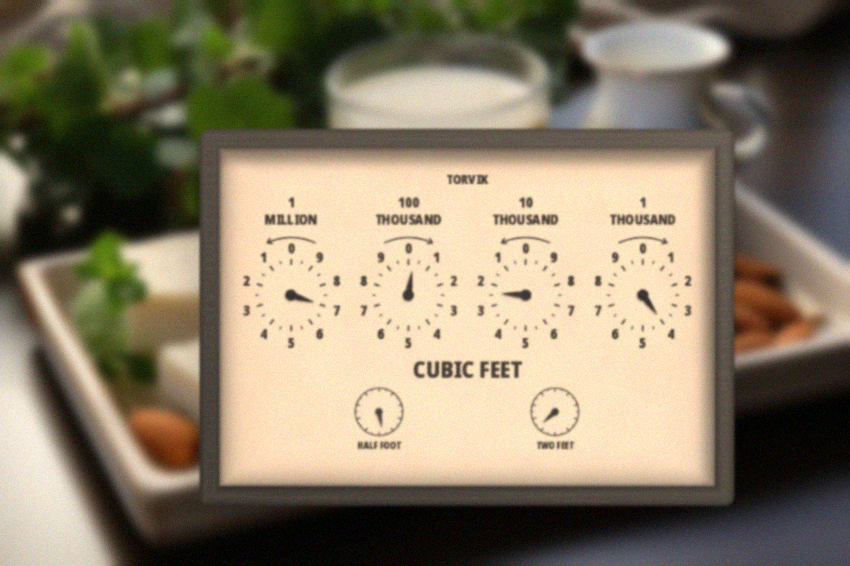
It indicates 702400 ft³
